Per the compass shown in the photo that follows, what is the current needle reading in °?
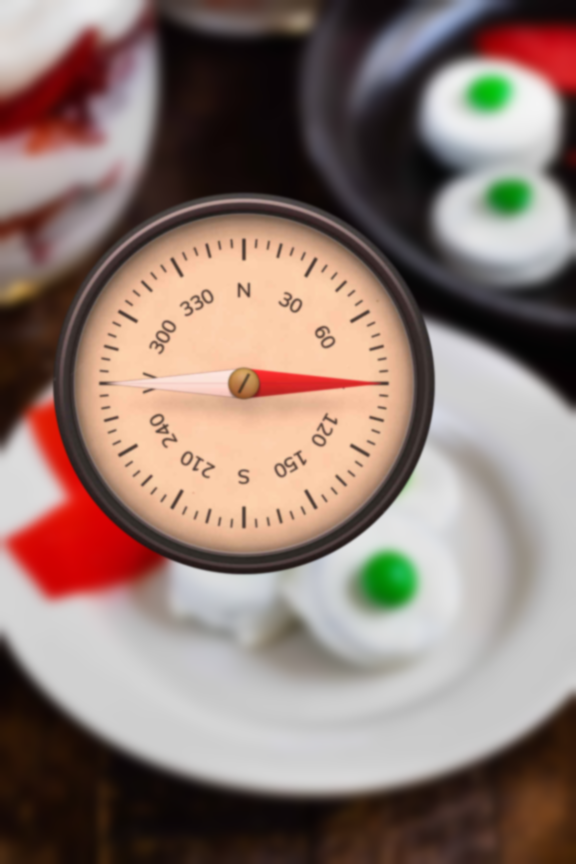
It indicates 90 °
